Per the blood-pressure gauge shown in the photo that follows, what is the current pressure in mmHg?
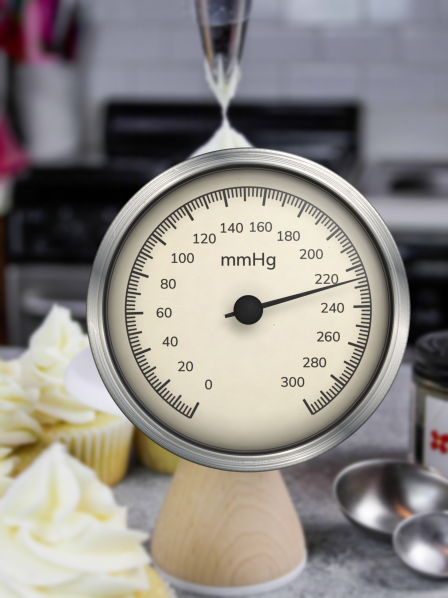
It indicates 226 mmHg
